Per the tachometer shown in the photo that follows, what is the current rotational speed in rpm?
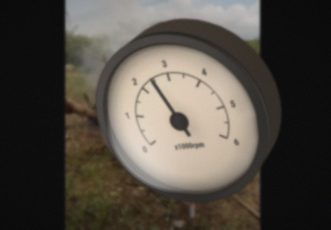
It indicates 2500 rpm
